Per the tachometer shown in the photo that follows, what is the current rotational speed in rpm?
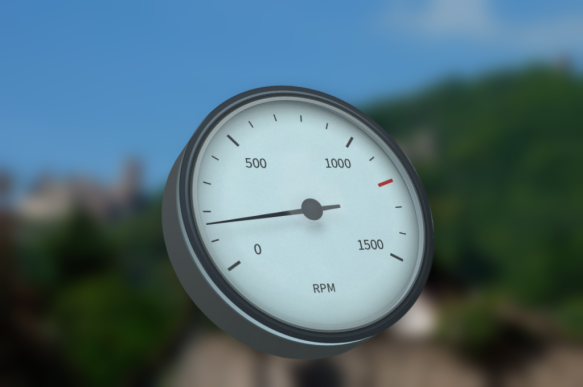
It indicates 150 rpm
